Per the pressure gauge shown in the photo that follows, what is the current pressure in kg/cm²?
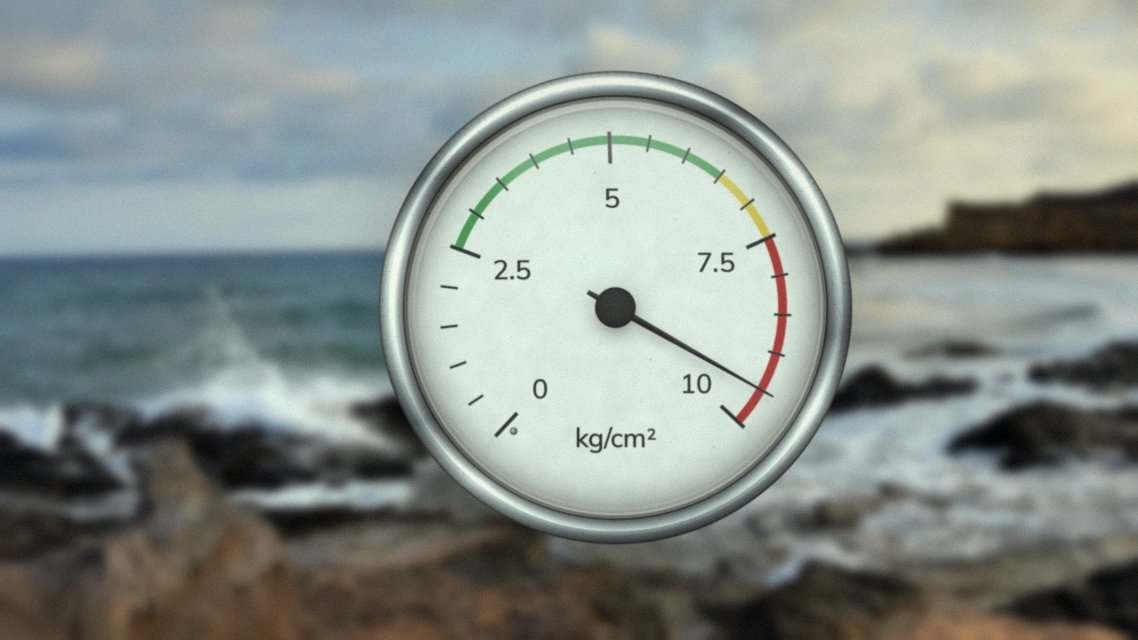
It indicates 9.5 kg/cm²
